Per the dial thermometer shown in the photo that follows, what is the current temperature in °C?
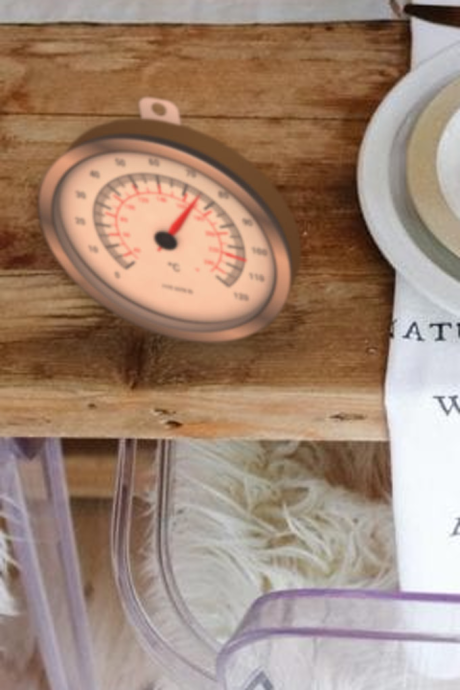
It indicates 75 °C
